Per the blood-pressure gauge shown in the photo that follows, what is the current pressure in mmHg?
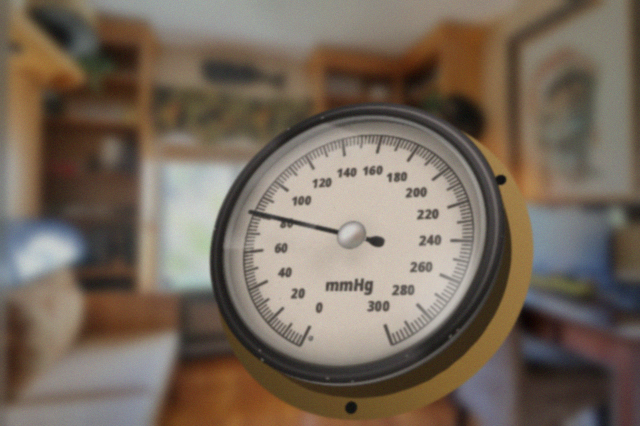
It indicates 80 mmHg
